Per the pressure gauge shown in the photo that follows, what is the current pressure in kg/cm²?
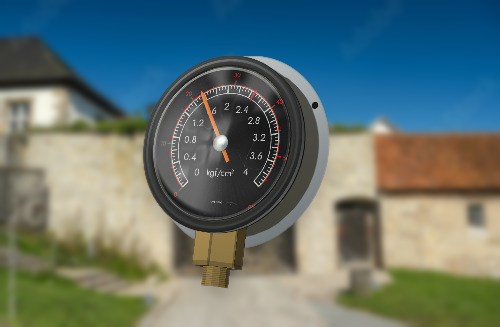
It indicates 1.6 kg/cm²
